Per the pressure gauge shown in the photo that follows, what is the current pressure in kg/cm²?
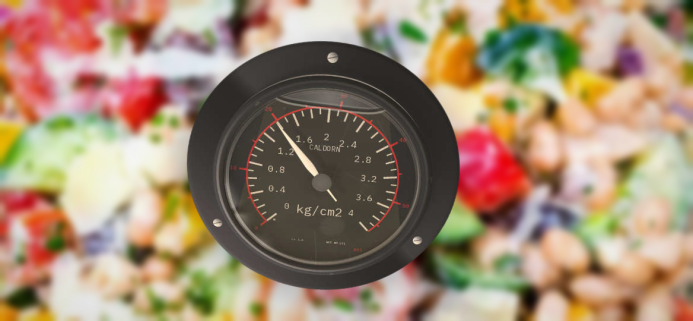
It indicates 1.4 kg/cm²
